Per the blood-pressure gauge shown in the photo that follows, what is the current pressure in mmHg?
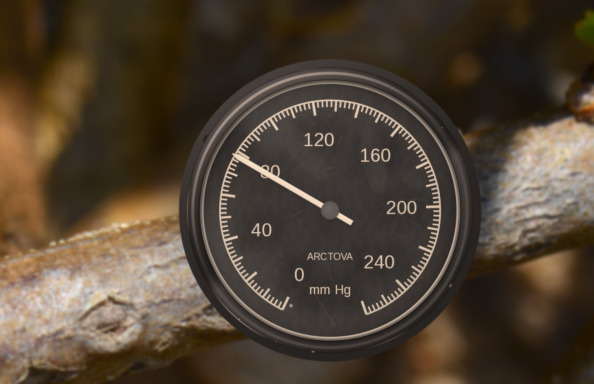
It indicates 78 mmHg
